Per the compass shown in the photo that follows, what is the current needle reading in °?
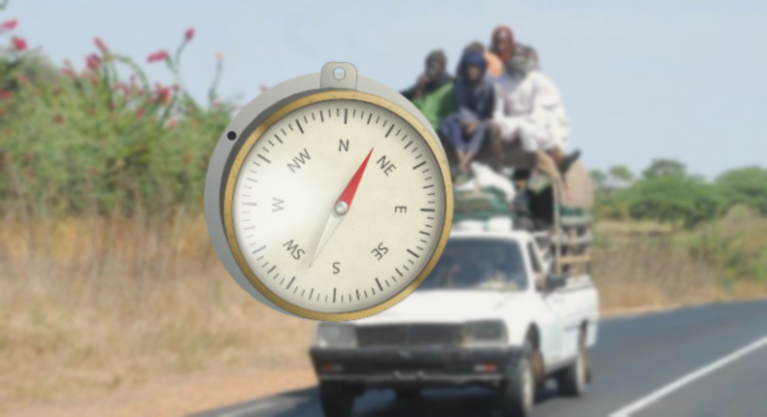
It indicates 25 °
